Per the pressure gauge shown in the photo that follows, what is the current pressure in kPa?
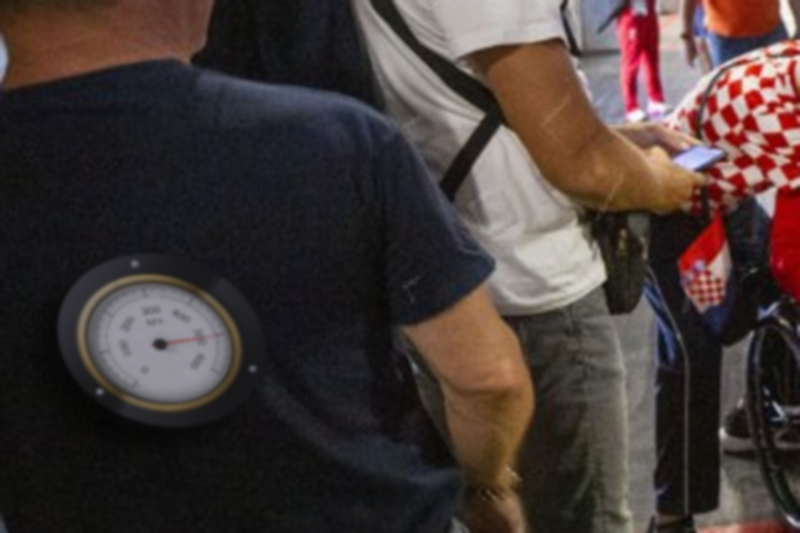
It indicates 500 kPa
